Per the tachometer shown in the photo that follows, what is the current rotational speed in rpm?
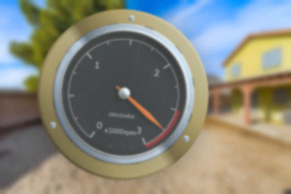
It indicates 2750 rpm
